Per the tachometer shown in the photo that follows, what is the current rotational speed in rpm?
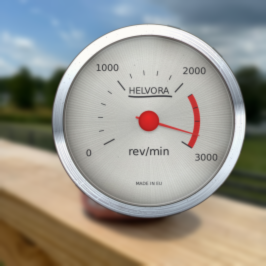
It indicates 2800 rpm
